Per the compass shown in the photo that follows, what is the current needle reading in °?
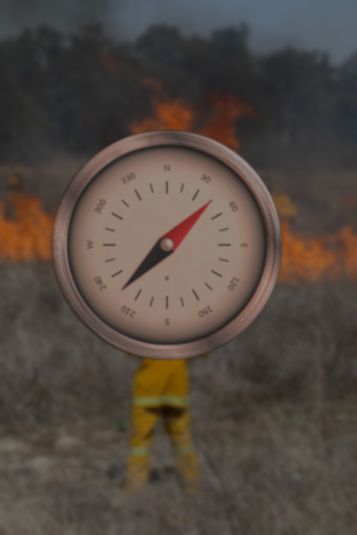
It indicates 45 °
